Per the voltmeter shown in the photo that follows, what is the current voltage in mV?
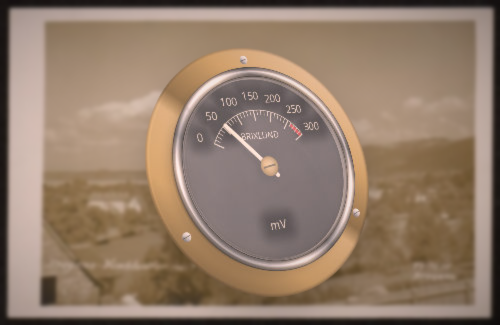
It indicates 50 mV
